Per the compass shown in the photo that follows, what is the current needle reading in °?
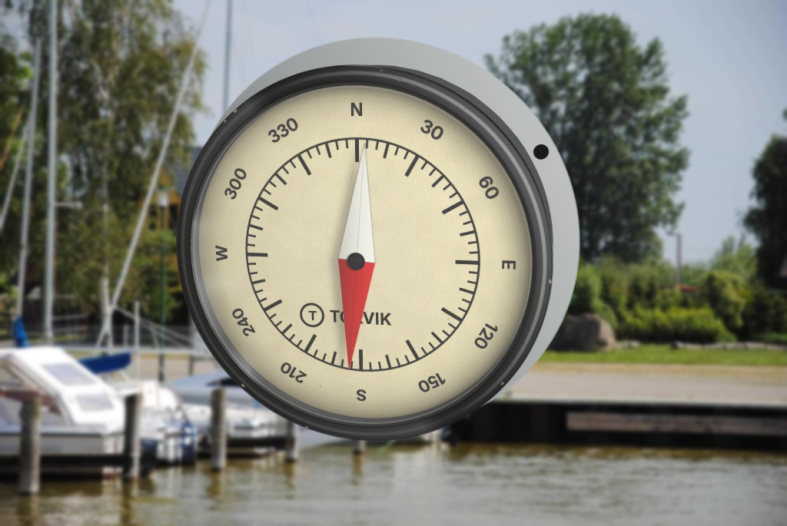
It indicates 185 °
